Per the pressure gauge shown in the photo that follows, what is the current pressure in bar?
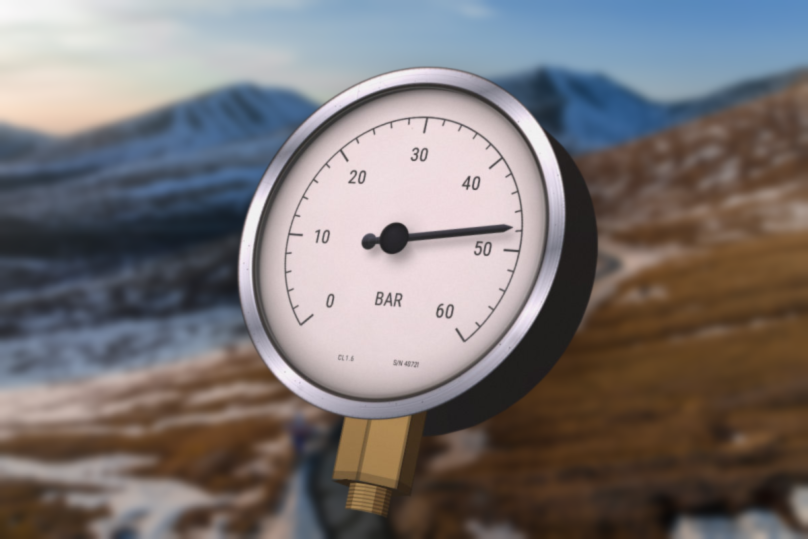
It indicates 48 bar
